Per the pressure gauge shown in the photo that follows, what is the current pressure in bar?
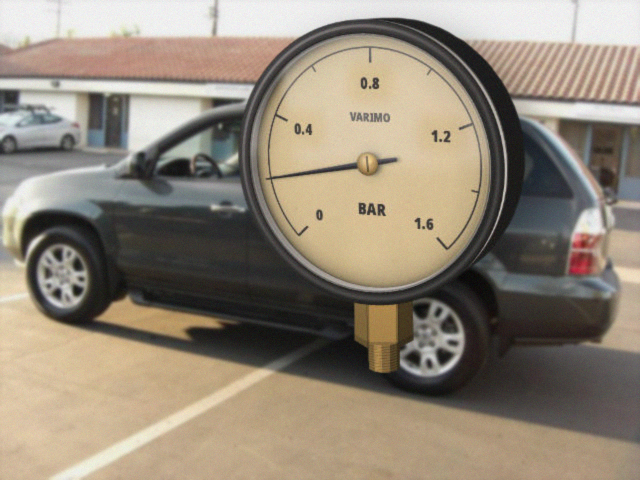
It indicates 0.2 bar
